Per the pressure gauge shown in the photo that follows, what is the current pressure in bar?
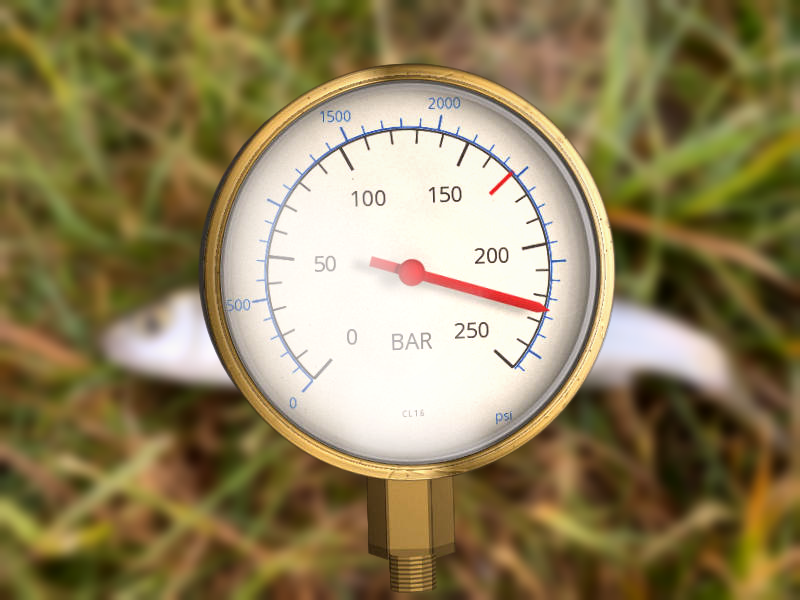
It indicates 225 bar
